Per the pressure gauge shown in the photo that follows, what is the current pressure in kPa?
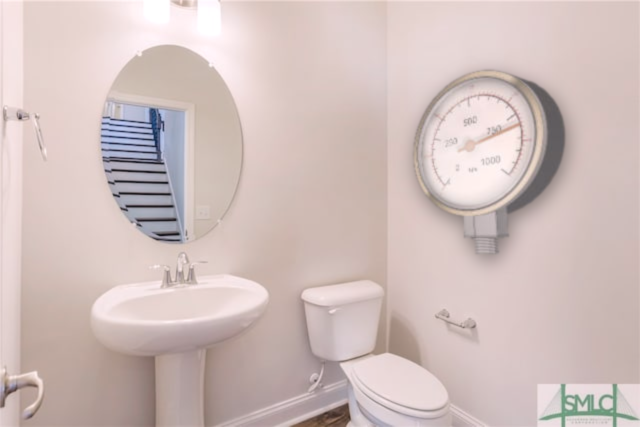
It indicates 800 kPa
